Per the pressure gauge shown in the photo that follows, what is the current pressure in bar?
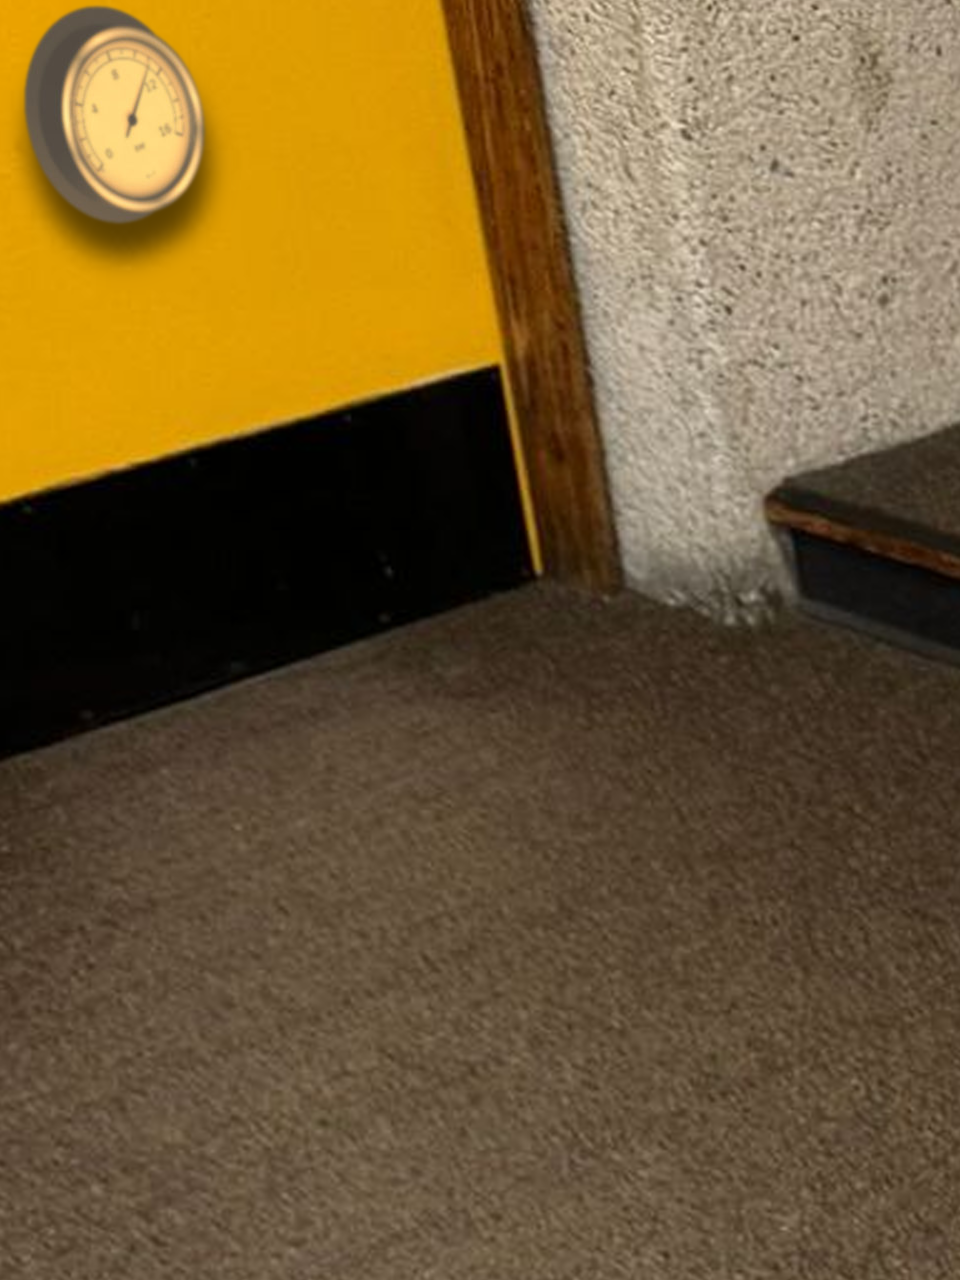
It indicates 11 bar
